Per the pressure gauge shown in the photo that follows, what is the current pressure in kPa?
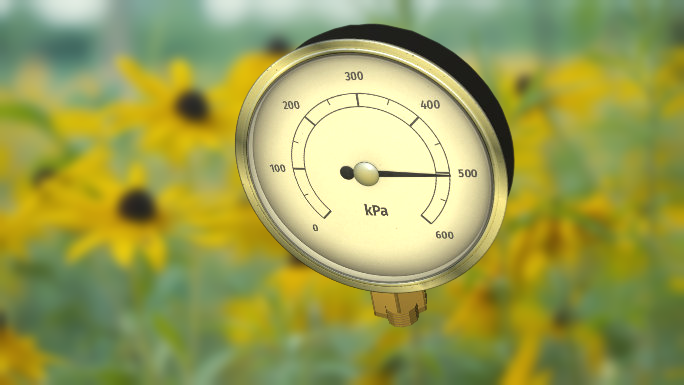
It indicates 500 kPa
